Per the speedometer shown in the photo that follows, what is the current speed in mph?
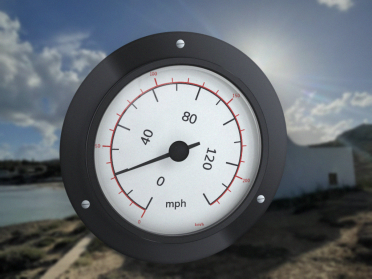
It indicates 20 mph
